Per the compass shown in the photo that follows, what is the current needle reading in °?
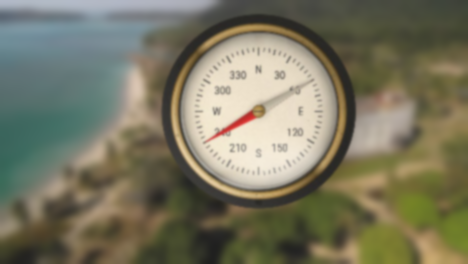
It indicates 240 °
